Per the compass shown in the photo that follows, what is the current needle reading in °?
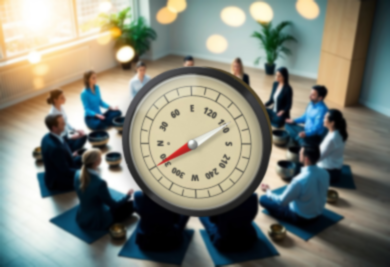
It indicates 330 °
